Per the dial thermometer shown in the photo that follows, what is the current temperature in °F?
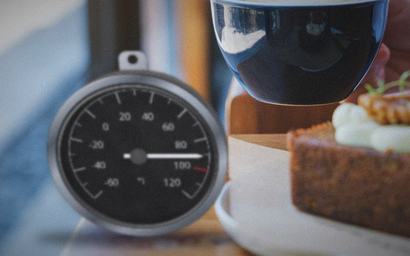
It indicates 90 °F
